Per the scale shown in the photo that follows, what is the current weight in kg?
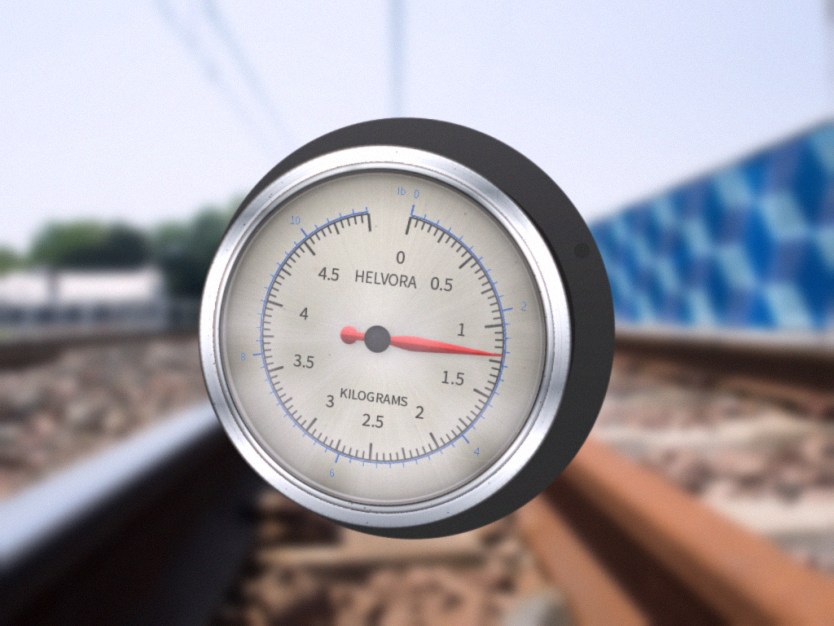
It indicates 1.2 kg
